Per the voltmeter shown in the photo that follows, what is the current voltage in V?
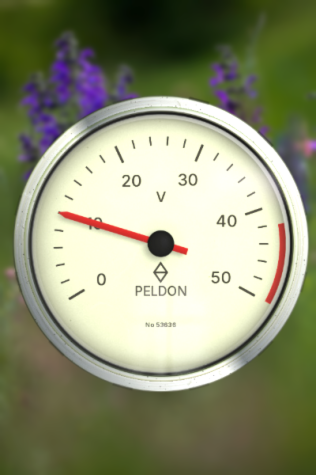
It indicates 10 V
